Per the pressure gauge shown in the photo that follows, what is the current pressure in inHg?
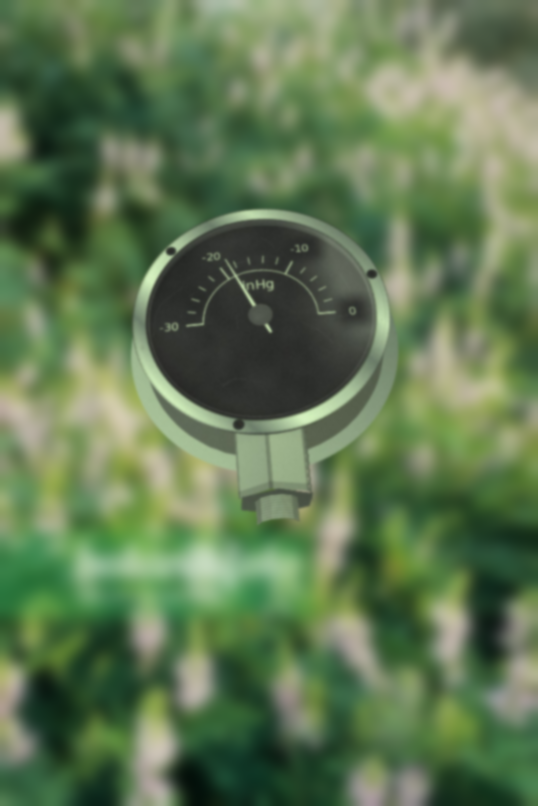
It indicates -19 inHg
